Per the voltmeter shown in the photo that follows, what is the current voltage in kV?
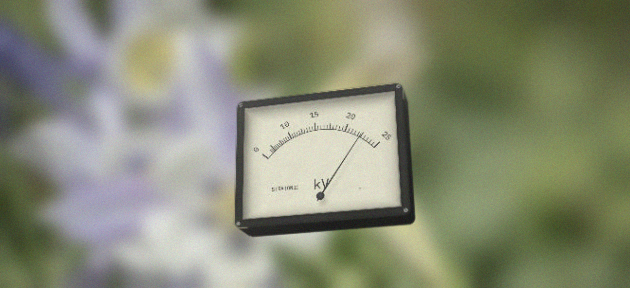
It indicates 22.5 kV
